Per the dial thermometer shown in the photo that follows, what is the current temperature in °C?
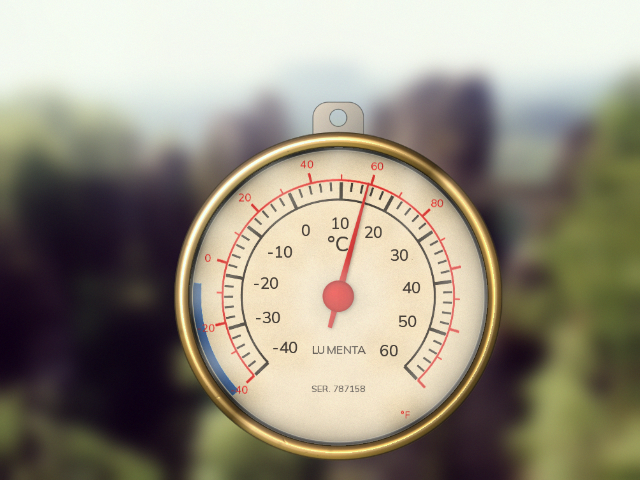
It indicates 15 °C
